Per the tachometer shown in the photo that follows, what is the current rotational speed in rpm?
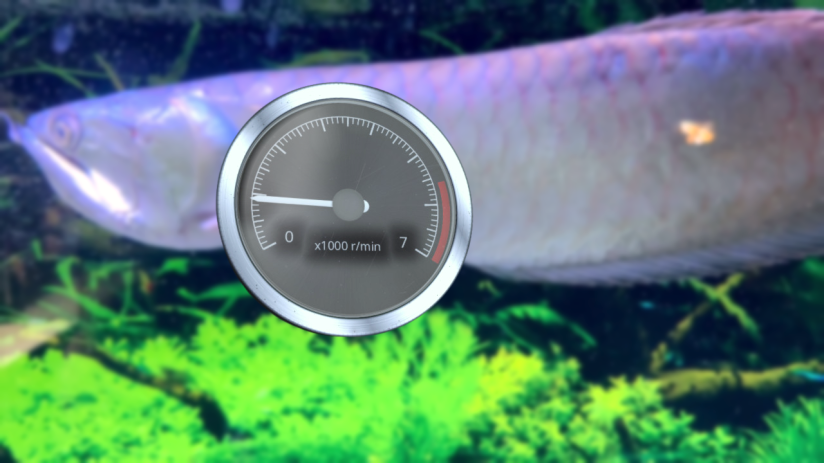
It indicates 900 rpm
